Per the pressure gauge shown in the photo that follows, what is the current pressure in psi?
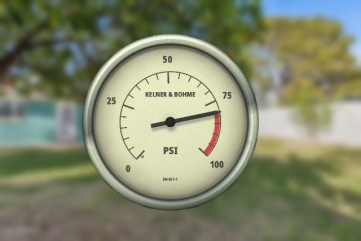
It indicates 80 psi
